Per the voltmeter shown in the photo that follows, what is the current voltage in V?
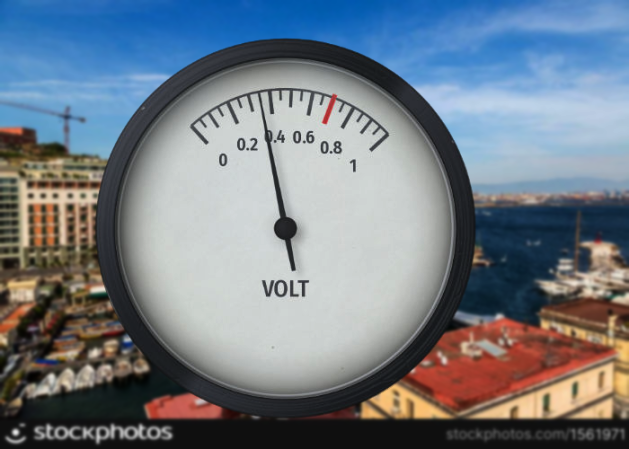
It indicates 0.35 V
